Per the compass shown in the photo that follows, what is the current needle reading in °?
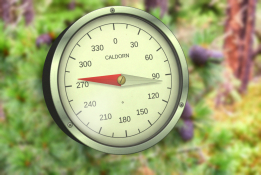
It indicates 277.5 °
